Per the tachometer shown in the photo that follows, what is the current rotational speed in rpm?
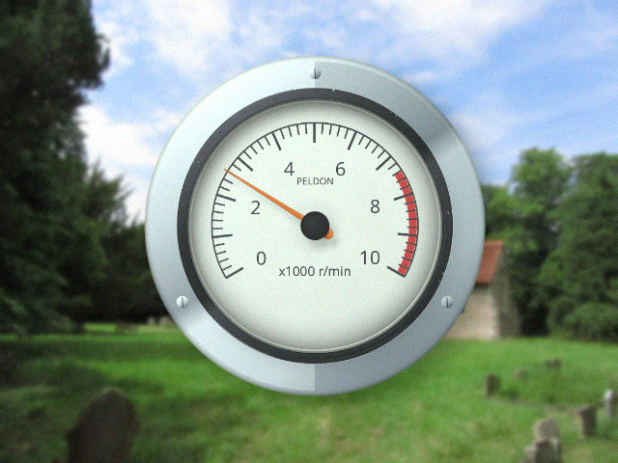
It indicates 2600 rpm
